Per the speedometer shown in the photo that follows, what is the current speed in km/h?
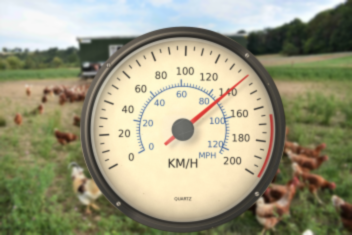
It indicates 140 km/h
